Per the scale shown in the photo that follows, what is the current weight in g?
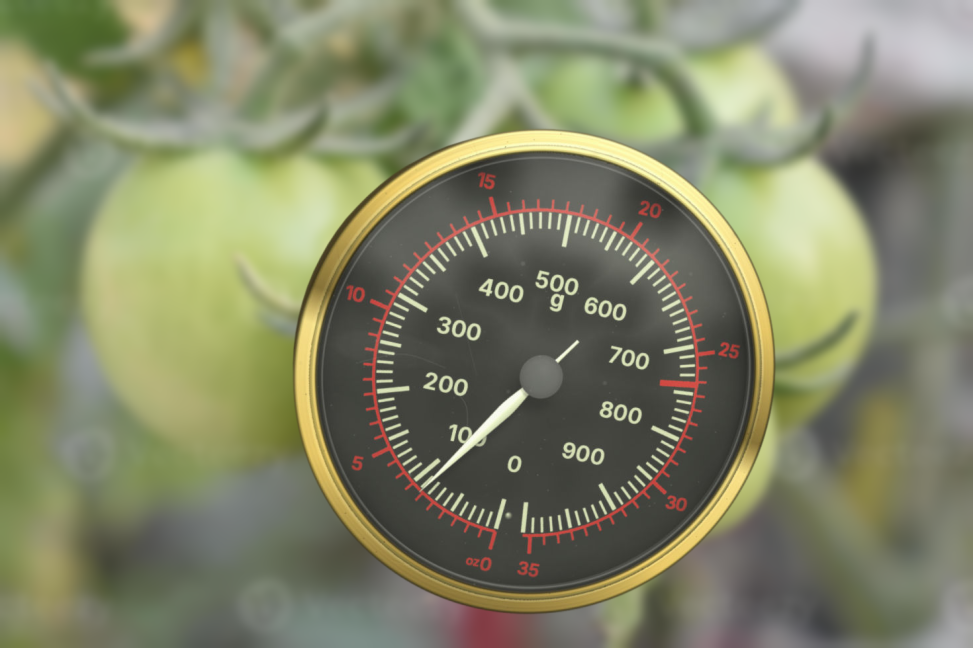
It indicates 90 g
